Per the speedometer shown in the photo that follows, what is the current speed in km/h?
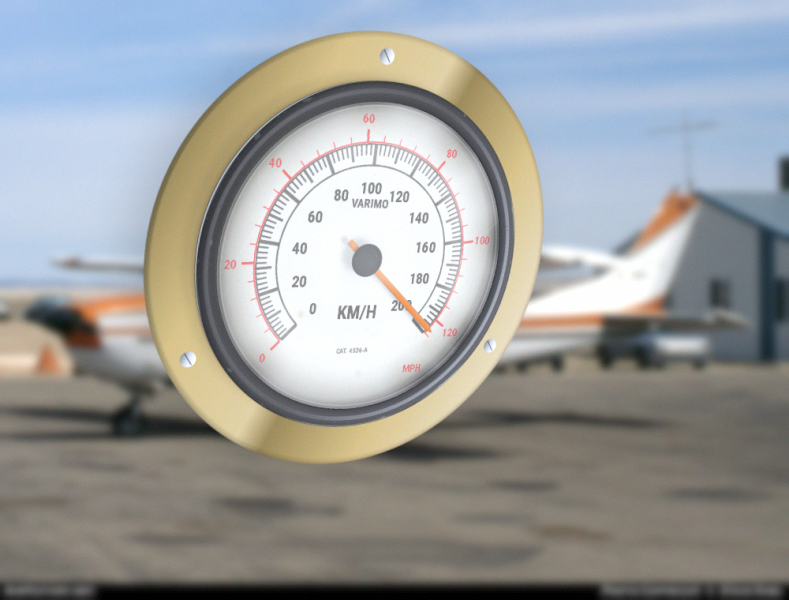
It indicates 198 km/h
